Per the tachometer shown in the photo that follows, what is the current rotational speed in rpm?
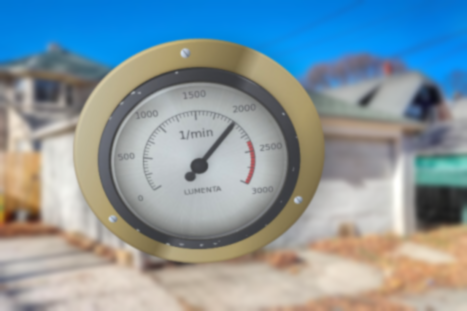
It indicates 2000 rpm
